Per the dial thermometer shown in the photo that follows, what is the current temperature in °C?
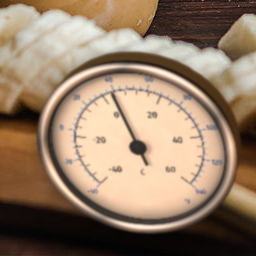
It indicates 4 °C
